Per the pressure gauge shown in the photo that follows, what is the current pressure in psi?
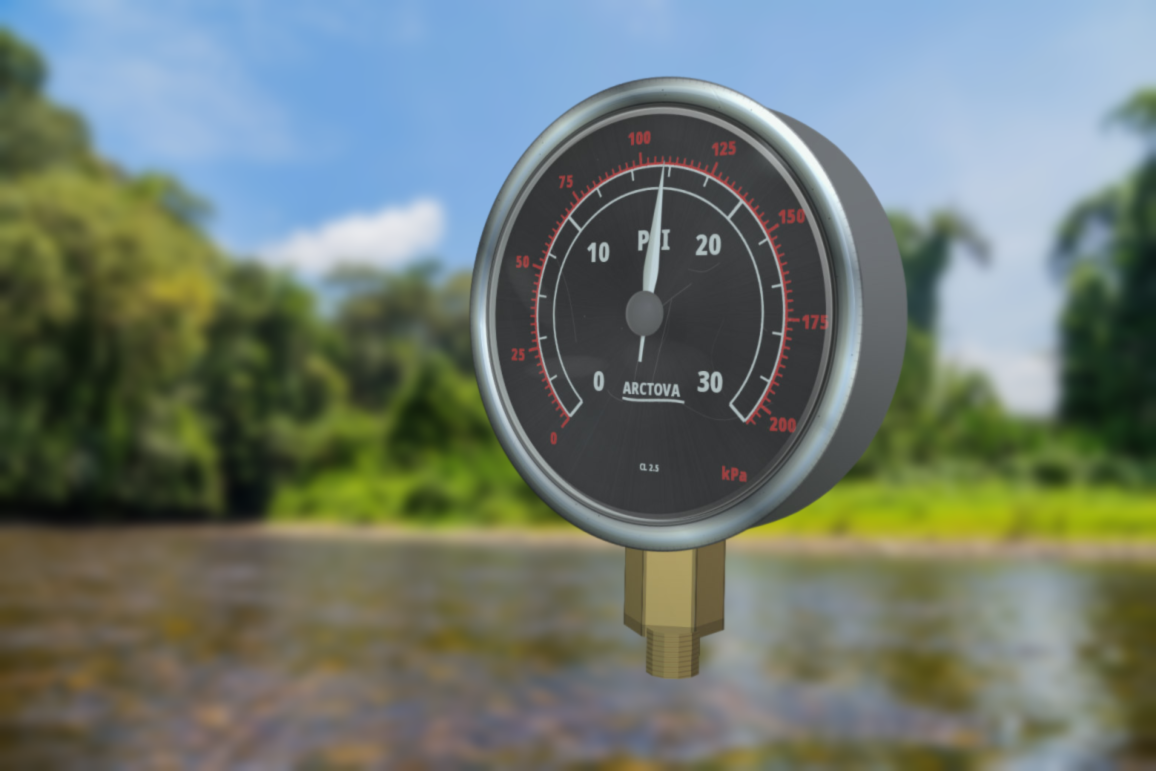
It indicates 16 psi
